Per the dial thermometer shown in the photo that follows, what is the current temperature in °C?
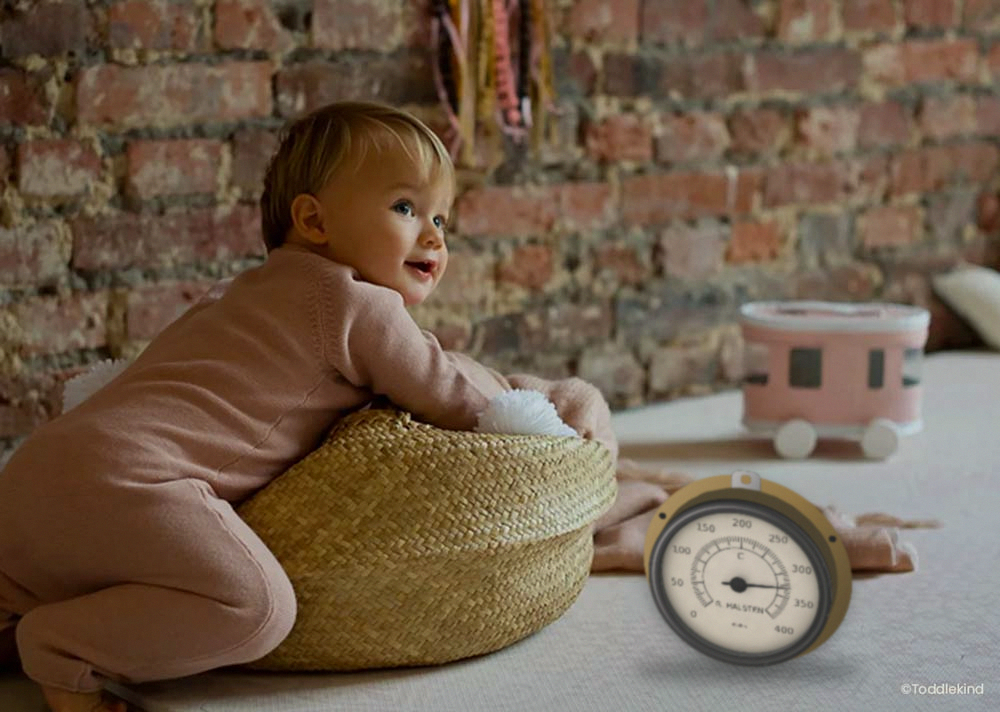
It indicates 325 °C
